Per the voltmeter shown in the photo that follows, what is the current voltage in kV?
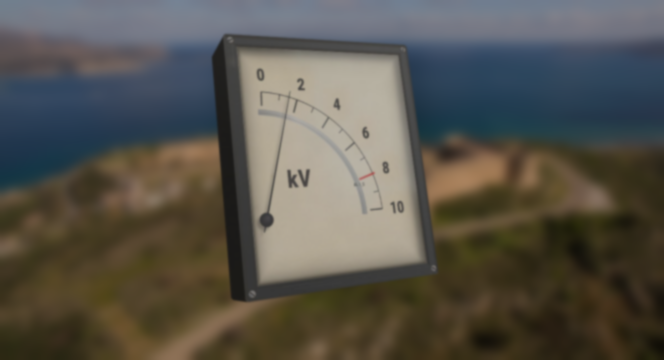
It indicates 1.5 kV
